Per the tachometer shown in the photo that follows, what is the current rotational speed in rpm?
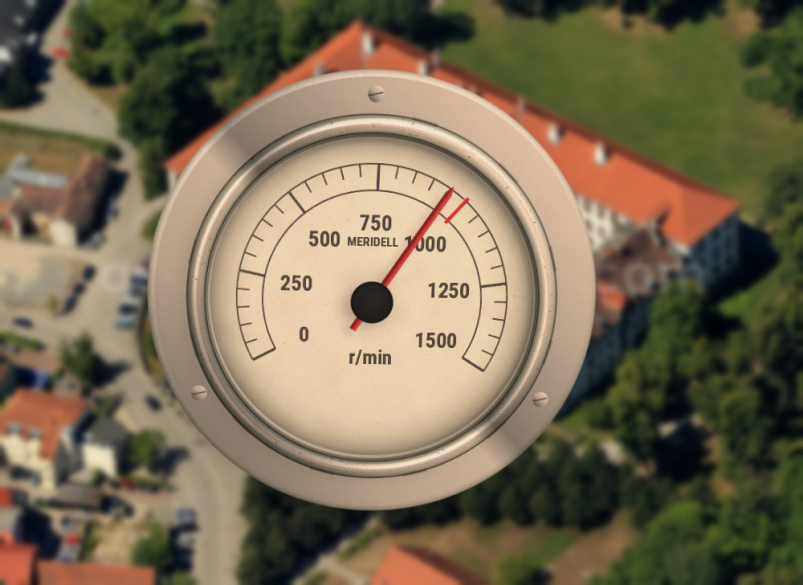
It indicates 950 rpm
